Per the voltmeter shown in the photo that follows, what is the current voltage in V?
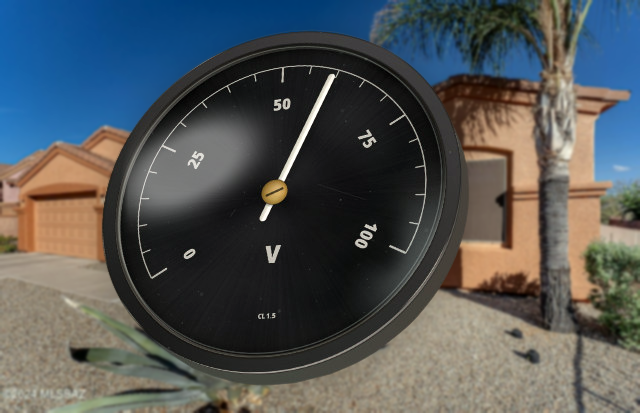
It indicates 60 V
